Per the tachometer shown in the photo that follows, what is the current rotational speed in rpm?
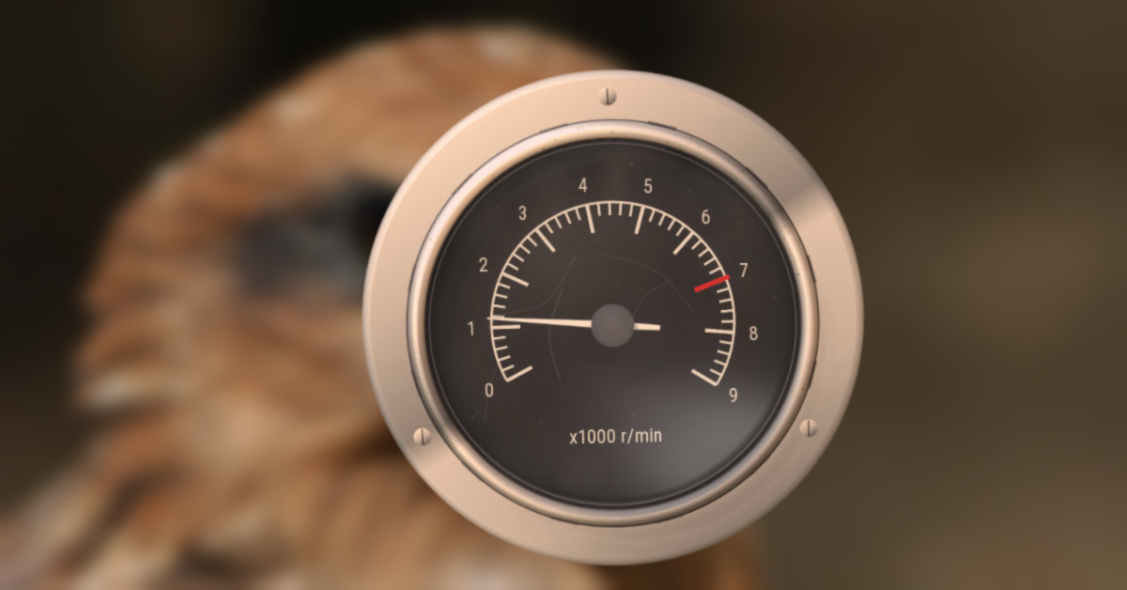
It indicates 1200 rpm
